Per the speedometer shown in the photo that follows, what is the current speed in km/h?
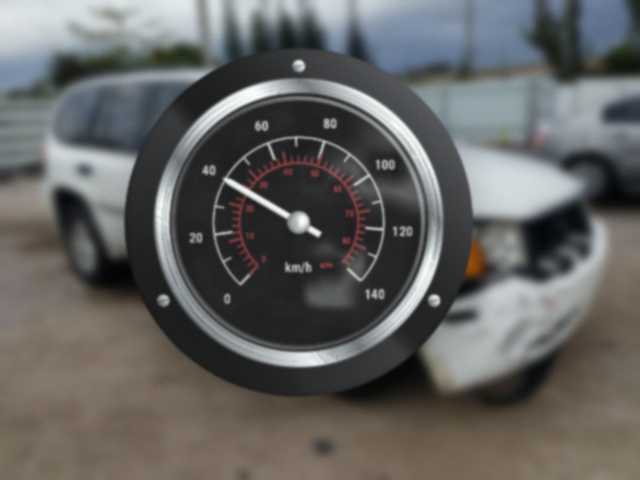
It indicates 40 km/h
